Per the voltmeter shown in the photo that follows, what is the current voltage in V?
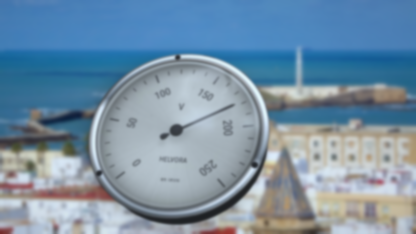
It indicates 180 V
